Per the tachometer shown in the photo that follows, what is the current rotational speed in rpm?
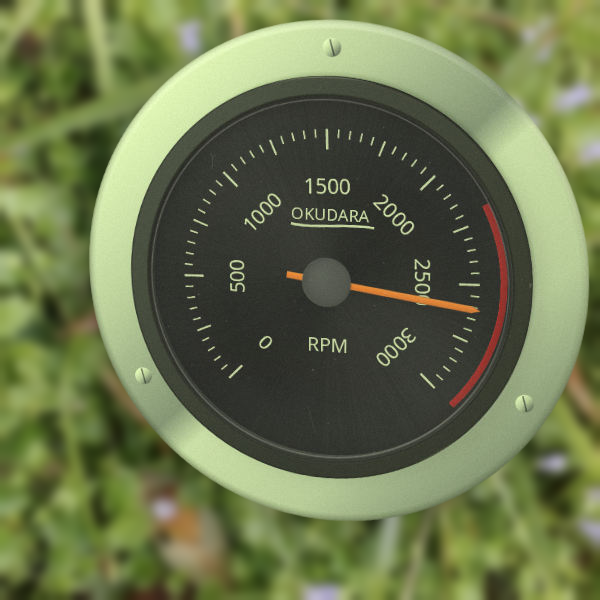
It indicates 2600 rpm
